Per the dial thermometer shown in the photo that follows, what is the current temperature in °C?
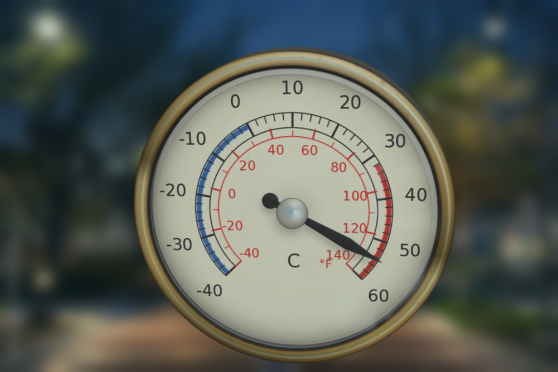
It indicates 54 °C
